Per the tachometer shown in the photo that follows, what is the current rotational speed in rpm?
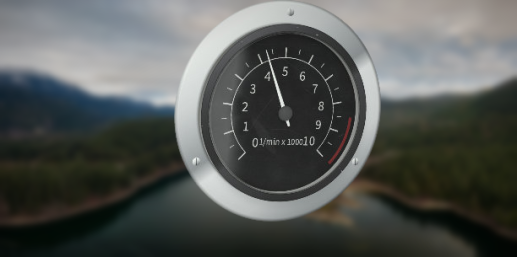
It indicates 4250 rpm
